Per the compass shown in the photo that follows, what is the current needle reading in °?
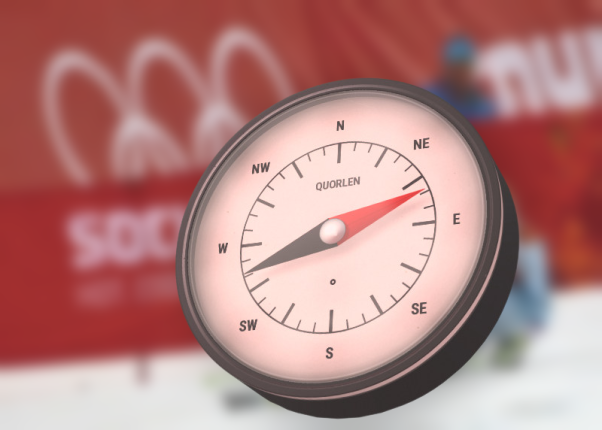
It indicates 70 °
